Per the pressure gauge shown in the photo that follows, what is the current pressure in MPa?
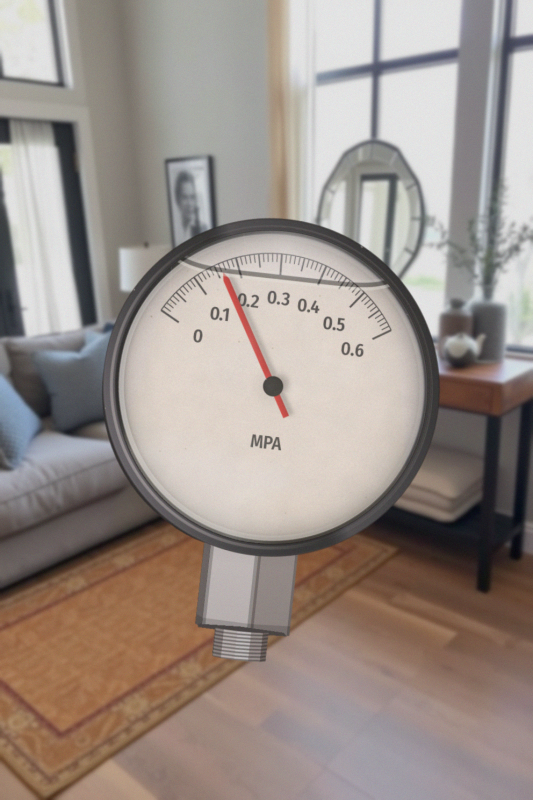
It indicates 0.16 MPa
